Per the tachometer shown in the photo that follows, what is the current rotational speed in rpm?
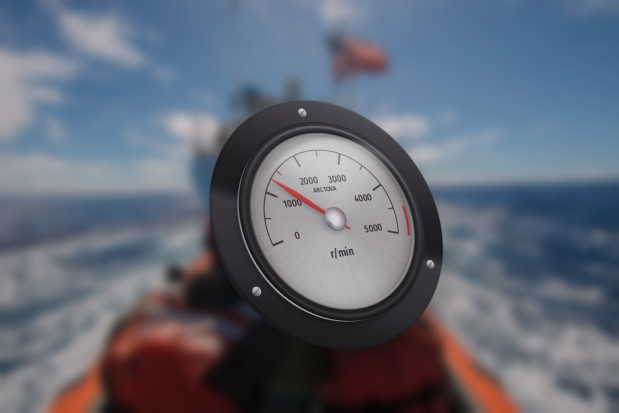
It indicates 1250 rpm
